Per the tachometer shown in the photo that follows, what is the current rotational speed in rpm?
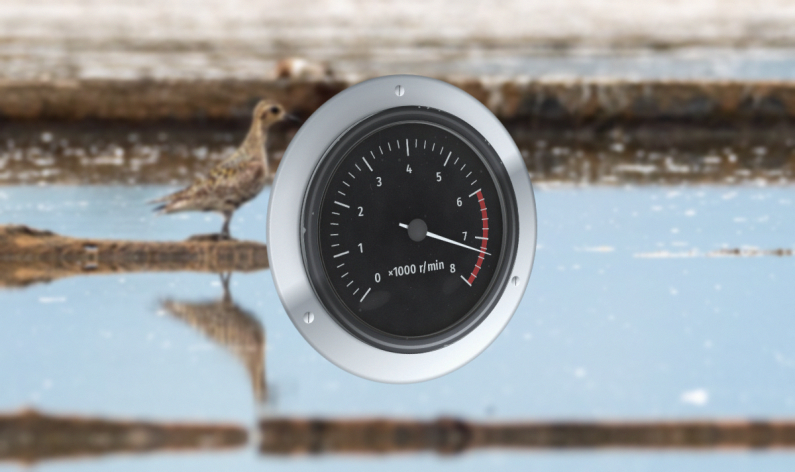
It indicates 7300 rpm
